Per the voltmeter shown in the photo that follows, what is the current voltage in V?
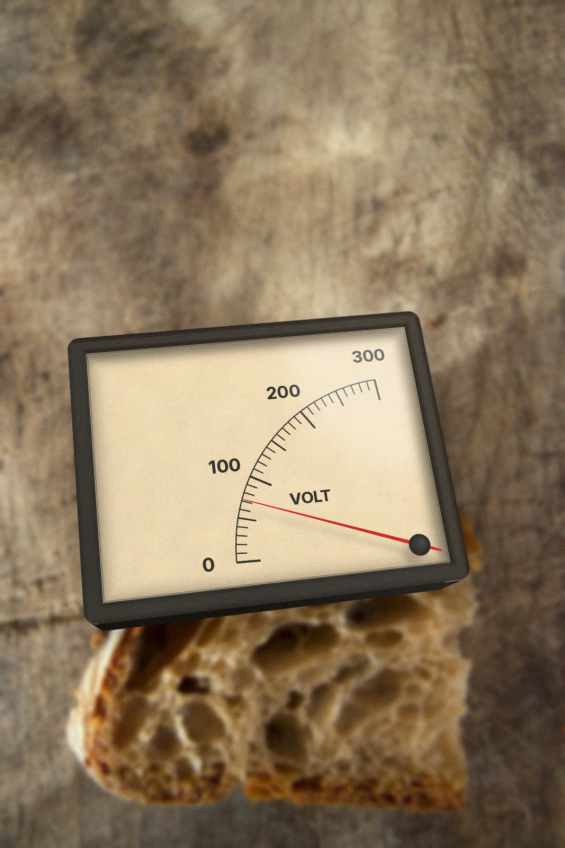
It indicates 70 V
